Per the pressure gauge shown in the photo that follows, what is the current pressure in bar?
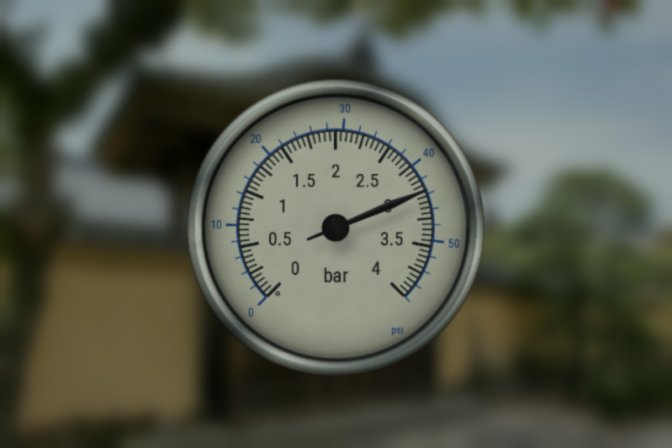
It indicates 3 bar
